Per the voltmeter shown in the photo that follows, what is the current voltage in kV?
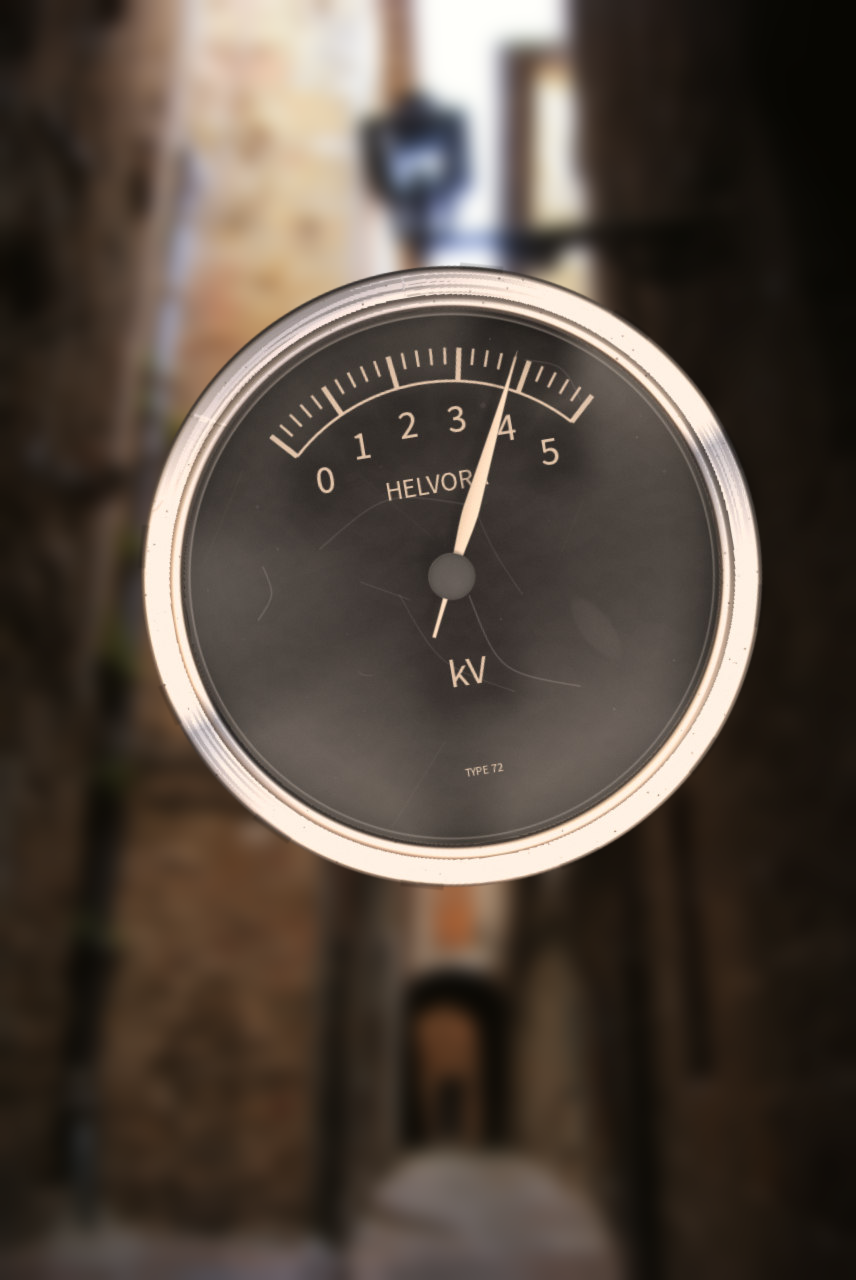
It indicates 3.8 kV
